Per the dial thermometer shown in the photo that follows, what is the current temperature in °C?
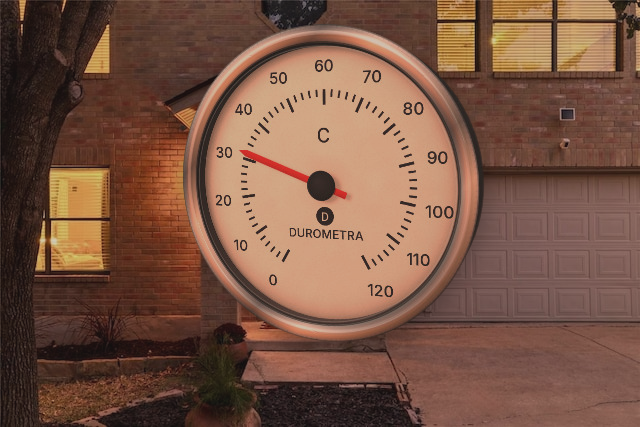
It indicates 32 °C
